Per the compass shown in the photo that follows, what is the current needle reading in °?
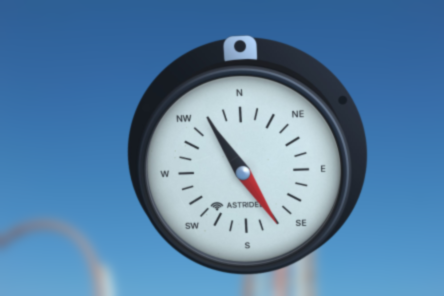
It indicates 150 °
